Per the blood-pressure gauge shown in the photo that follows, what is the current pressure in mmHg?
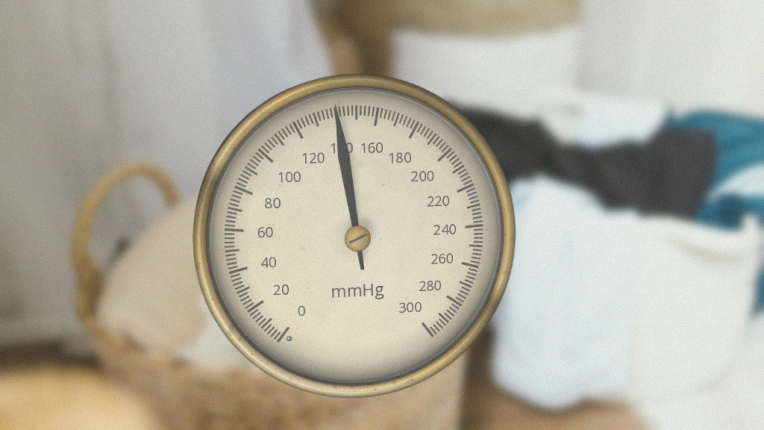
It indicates 140 mmHg
